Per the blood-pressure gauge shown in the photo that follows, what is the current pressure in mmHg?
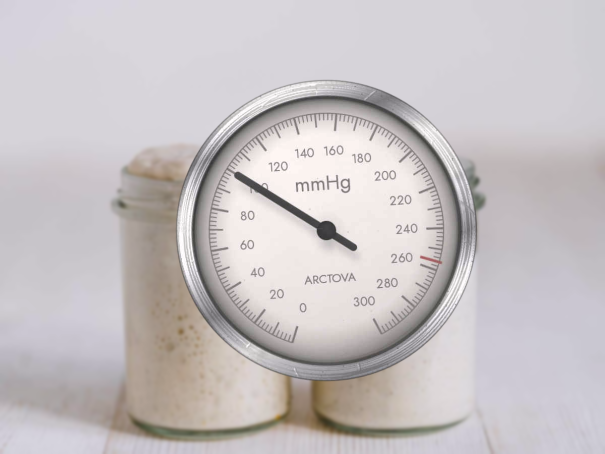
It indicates 100 mmHg
